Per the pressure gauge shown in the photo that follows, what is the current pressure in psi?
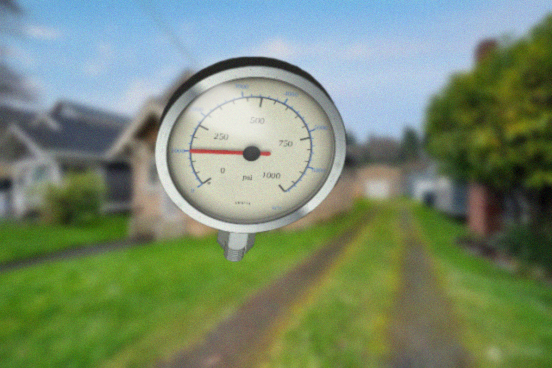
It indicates 150 psi
